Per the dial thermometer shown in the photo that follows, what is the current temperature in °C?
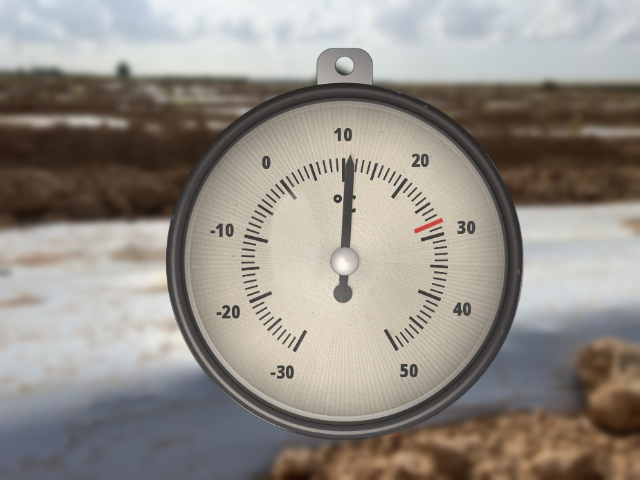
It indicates 11 °C
